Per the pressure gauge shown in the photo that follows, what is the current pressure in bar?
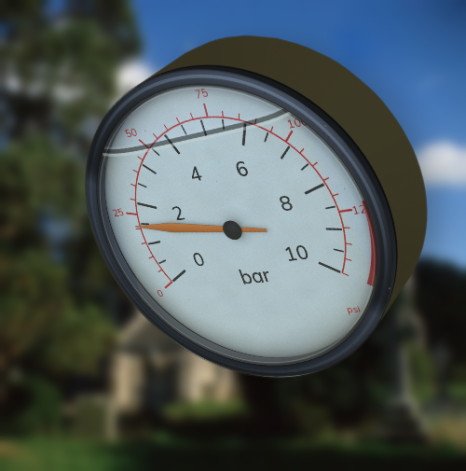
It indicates 1.5 bar
